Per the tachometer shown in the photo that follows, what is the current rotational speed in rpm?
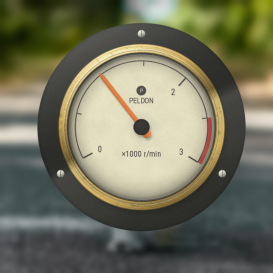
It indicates 1000 rpm
